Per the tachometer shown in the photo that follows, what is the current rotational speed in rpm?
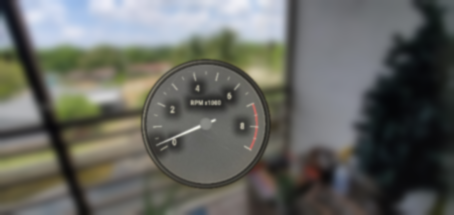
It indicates 250 rpm
